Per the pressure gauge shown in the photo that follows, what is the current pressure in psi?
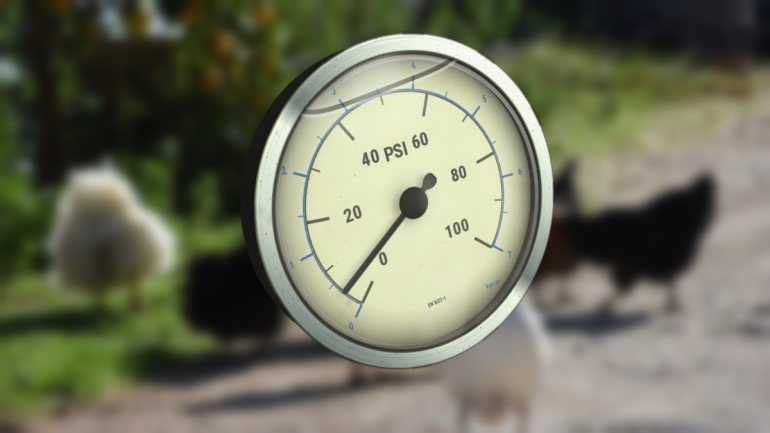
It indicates 5 psi
